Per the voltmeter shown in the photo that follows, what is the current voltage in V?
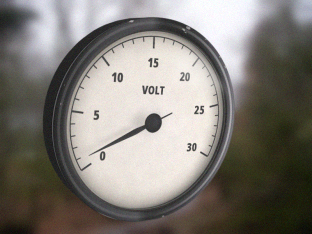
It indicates 1 V
